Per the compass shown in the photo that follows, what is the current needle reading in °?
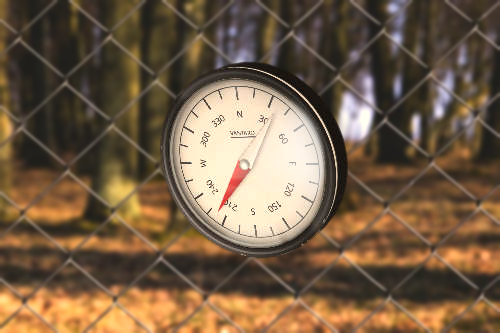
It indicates 217.5 °
